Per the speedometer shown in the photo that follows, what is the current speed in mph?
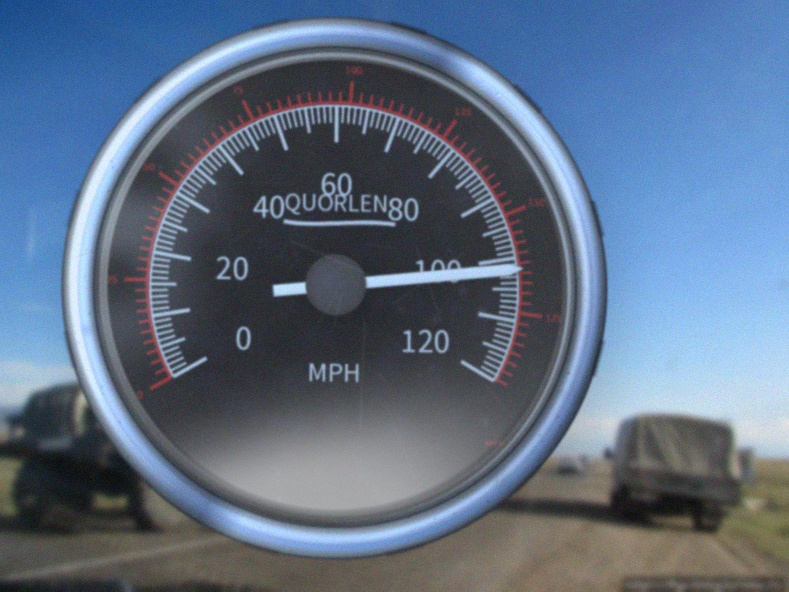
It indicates 102 mph
